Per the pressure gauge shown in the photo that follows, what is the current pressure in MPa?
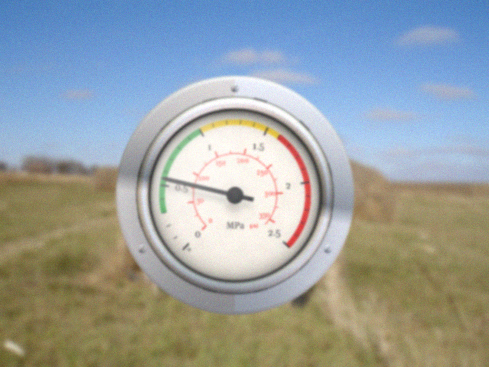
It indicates 0.55 MPa
